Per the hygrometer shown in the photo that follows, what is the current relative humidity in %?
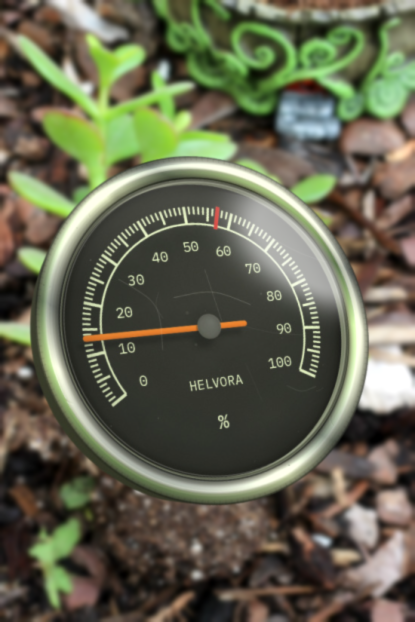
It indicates 13 %
